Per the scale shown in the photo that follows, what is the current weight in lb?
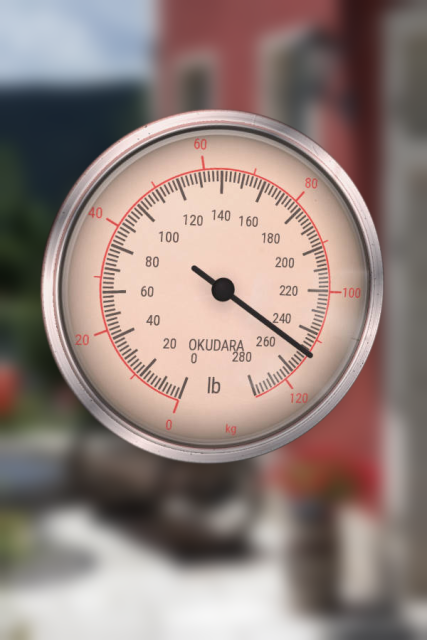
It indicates 250 lb
